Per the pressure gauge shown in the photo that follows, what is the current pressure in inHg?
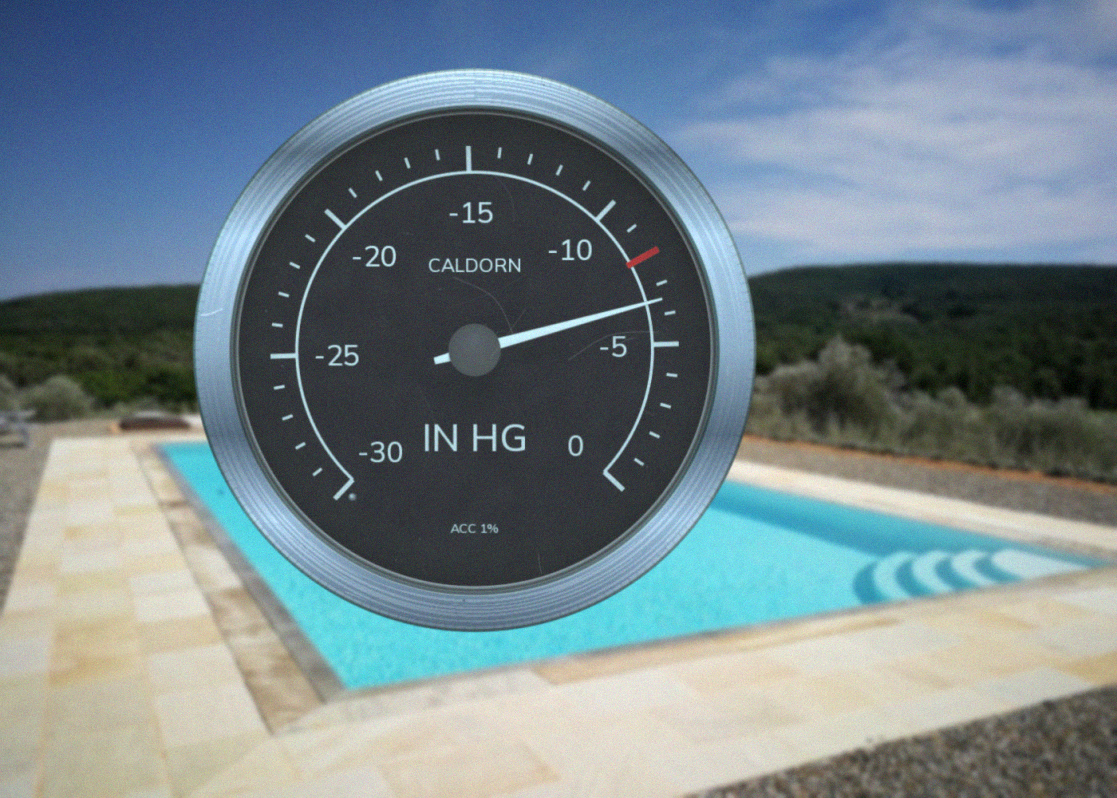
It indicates -6.5 inHg
